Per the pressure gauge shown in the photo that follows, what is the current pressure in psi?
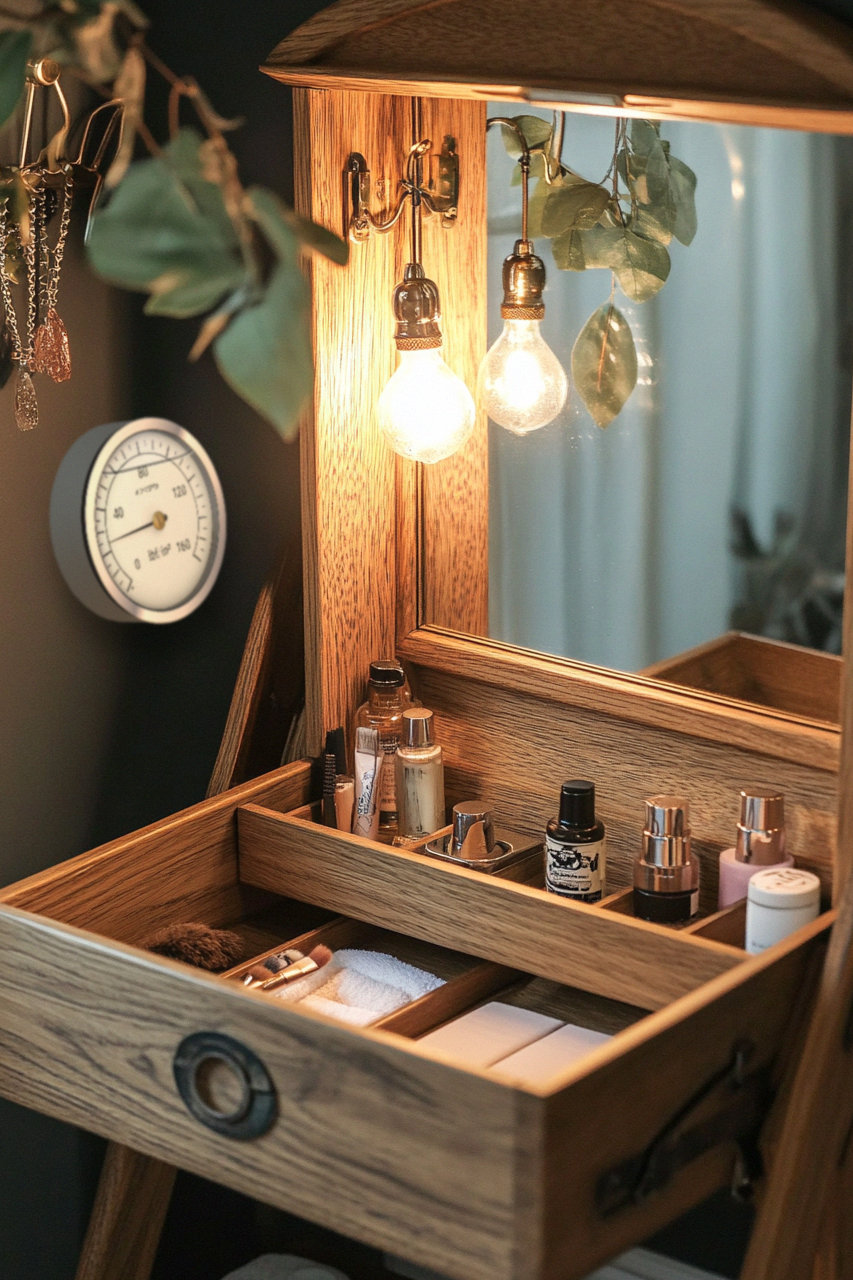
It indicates 25 psi
